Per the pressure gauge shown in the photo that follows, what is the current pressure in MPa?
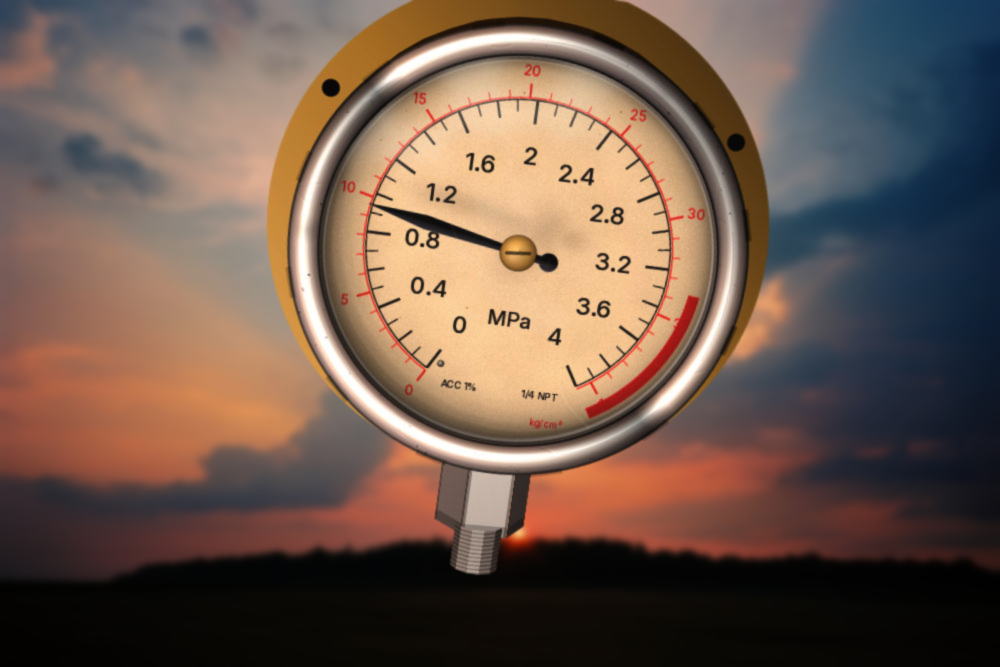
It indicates 0.95 MPa
